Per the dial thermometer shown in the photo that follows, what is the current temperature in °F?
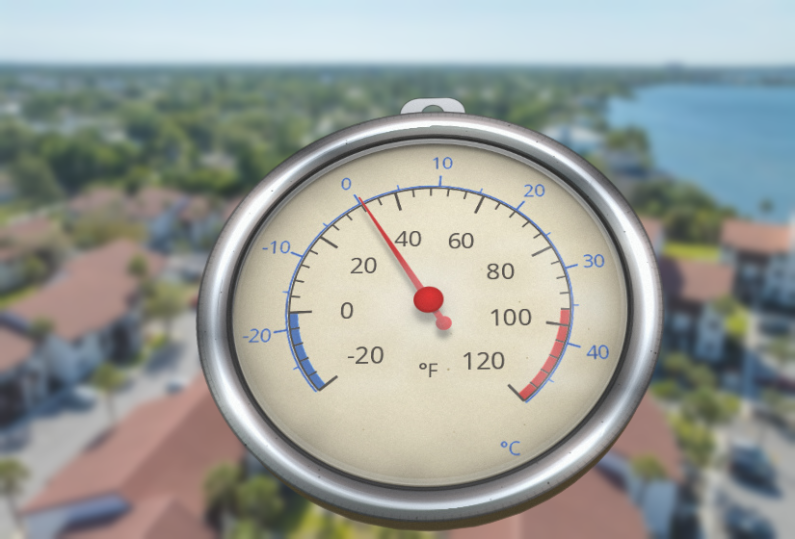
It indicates 32 °F
